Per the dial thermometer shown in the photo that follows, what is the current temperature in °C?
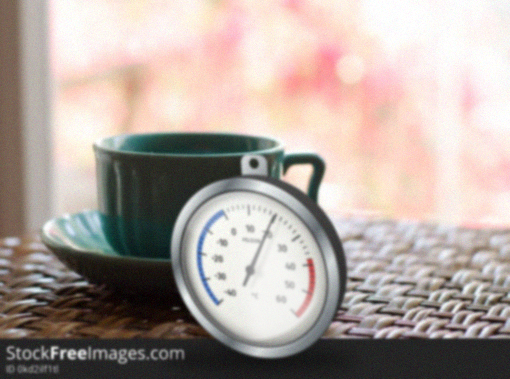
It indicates 20 °C
